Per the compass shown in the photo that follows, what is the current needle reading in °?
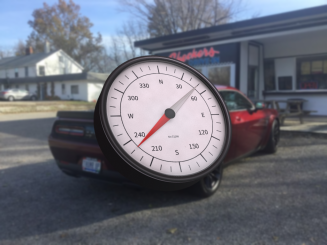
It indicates 230 °
